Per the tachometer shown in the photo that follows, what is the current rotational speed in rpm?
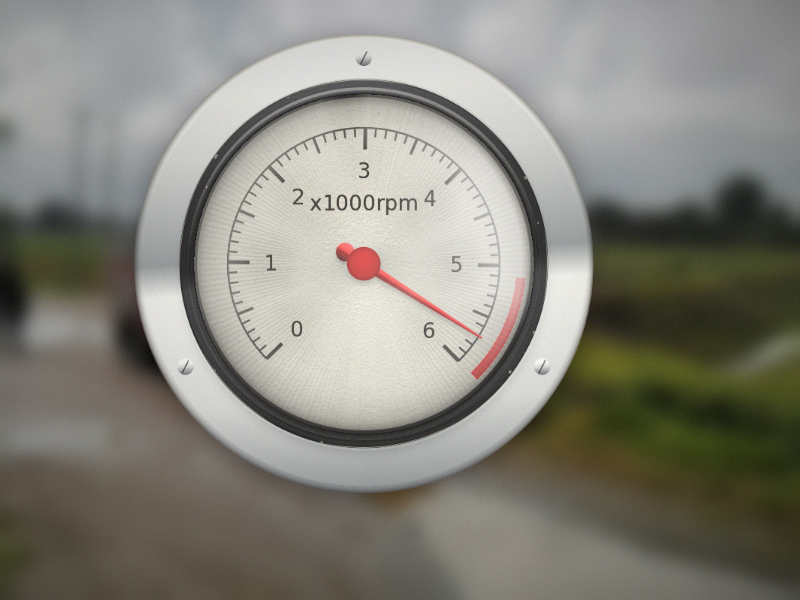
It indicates 5700 rpm
